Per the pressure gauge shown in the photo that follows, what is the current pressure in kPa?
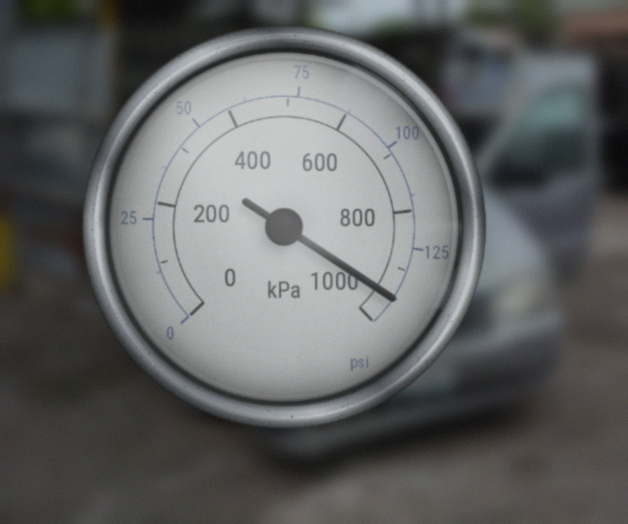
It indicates 950 kPa
